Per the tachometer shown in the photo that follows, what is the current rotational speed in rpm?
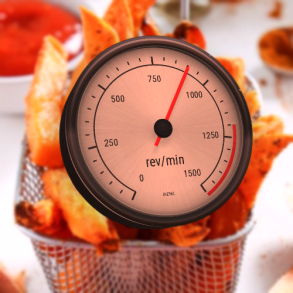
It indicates 900 rpm
